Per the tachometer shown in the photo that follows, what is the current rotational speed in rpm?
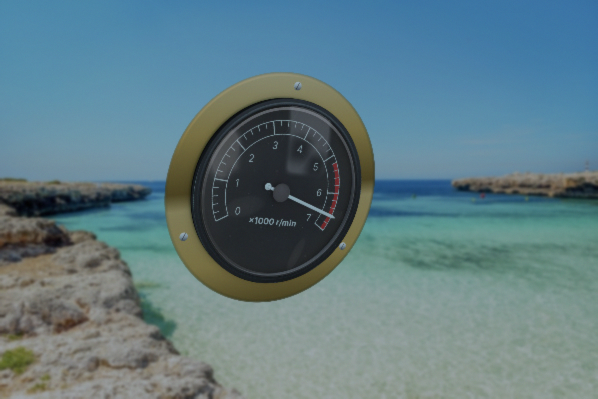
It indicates 6600 rpm
